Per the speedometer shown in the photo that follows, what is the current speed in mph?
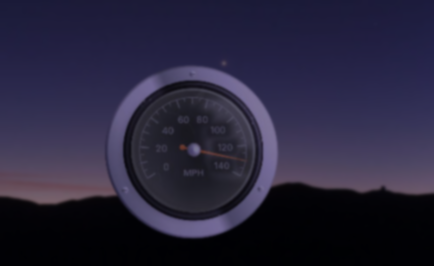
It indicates 130 mph
